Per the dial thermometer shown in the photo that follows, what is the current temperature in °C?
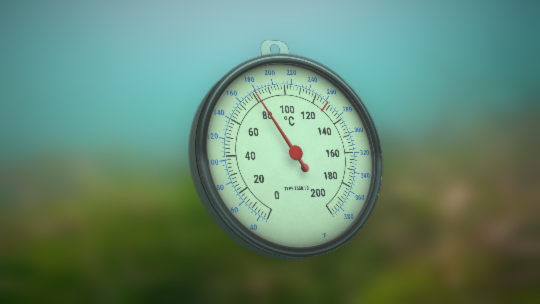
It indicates 80 °C
